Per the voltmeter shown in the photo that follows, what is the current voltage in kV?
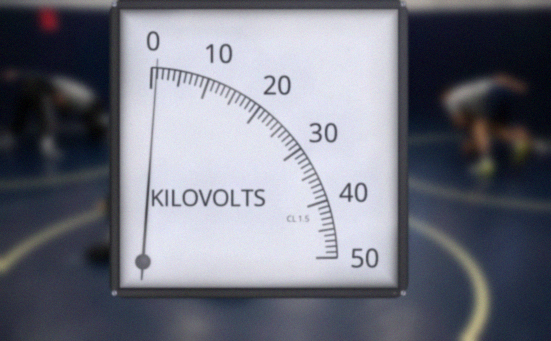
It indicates 1 kV
